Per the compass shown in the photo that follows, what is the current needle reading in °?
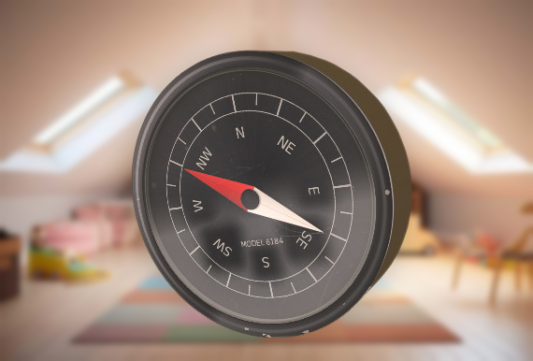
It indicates 300 °
